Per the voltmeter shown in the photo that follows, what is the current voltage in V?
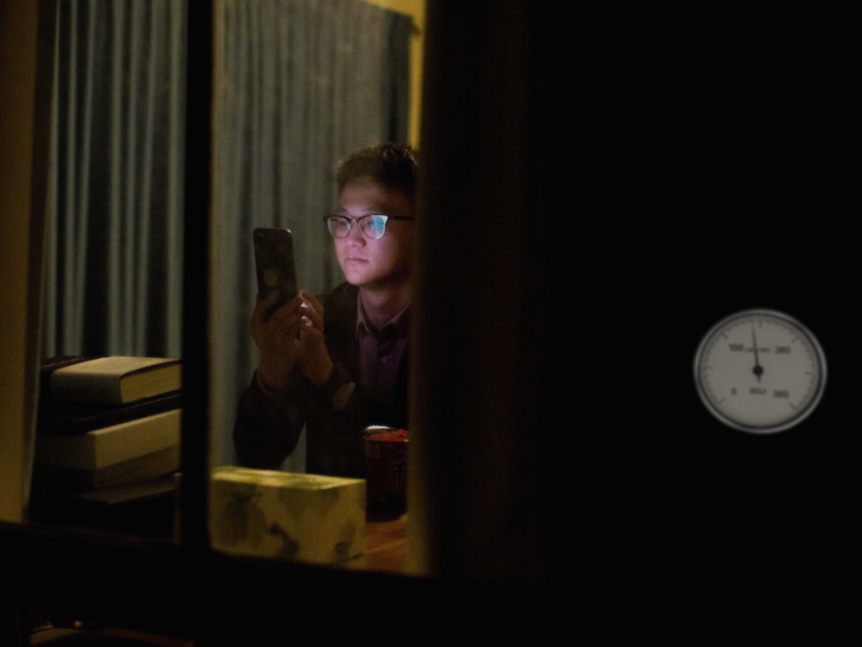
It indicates 140 V
